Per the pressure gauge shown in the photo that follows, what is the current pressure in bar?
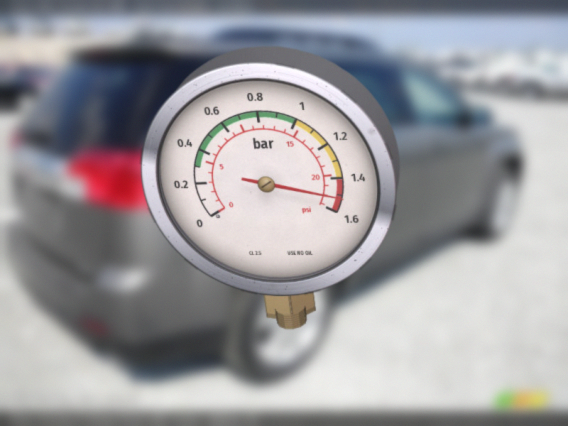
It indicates 1.5 bar
